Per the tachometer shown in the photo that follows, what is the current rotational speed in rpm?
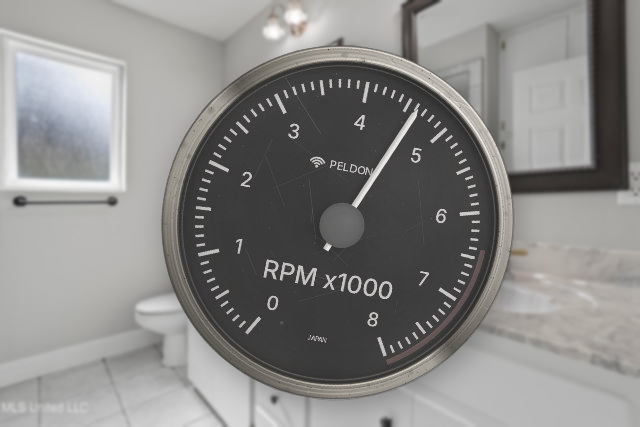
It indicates 4600 rpm
